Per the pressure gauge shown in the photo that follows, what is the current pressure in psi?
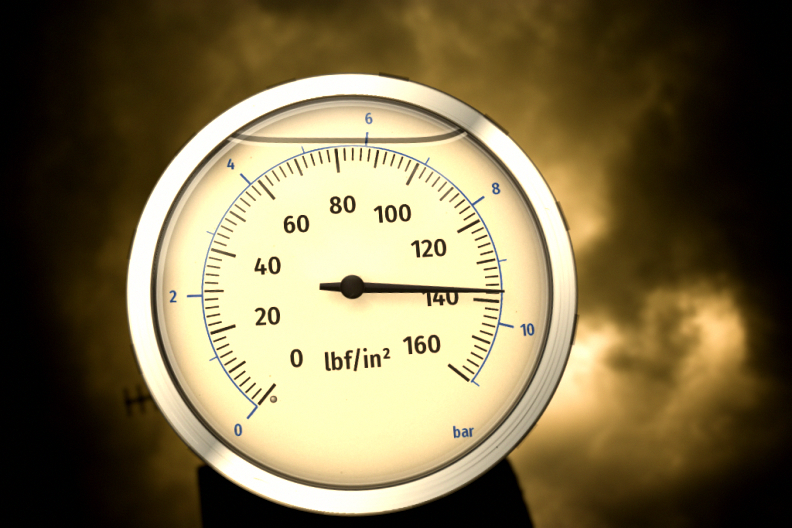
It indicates 138 psi
